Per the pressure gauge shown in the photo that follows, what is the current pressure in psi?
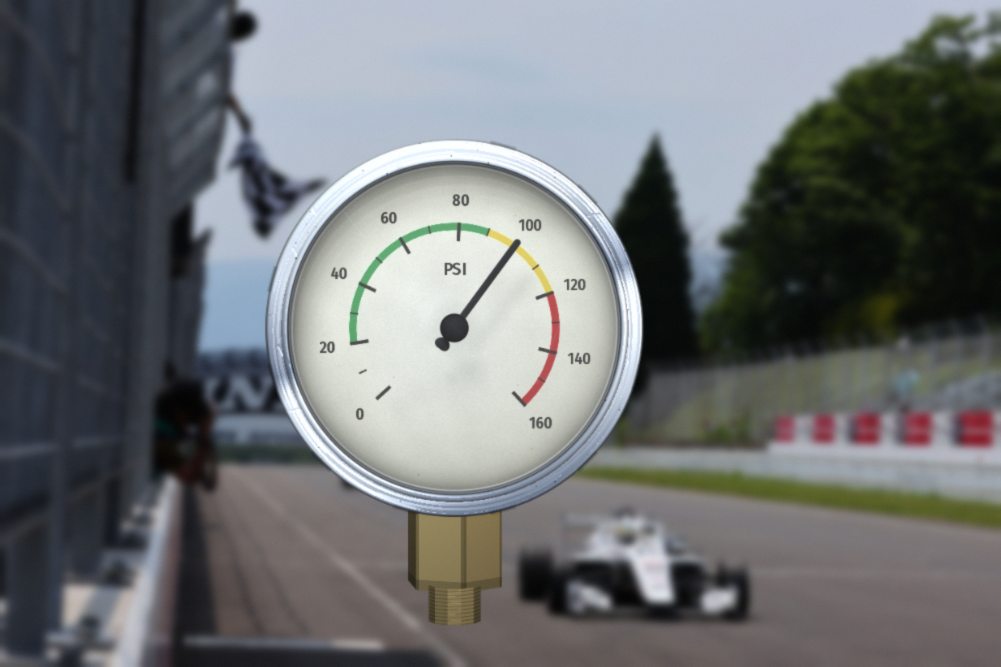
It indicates 100 psi
